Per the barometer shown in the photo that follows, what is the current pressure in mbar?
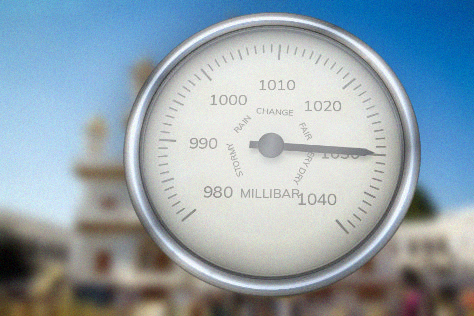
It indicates 1030 mbar
